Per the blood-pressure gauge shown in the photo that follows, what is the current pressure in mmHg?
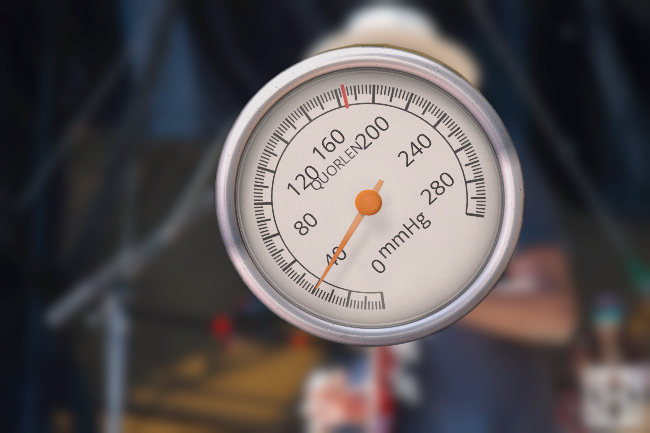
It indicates 40 mmHg
